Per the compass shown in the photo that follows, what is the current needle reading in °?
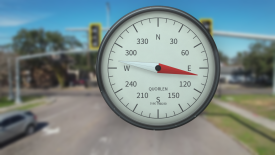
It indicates 100 °
